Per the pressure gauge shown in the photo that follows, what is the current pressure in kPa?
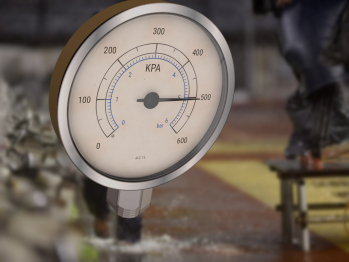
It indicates 500 kPa
